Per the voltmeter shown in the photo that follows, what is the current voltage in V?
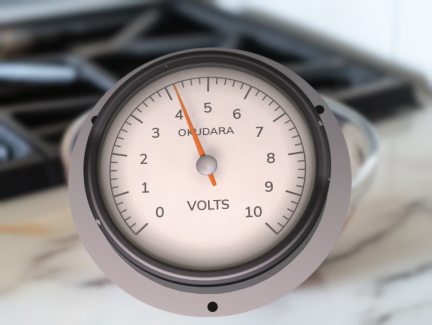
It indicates 4.2 V
